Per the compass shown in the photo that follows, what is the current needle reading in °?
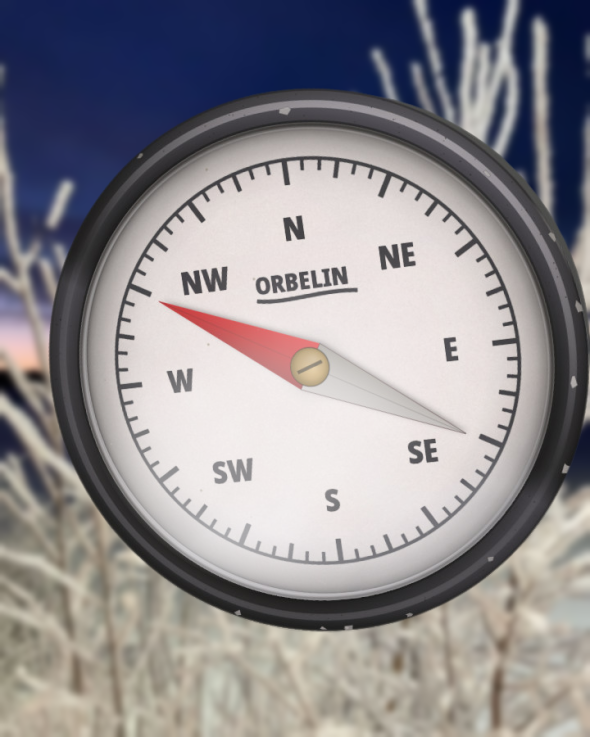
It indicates 300 °
